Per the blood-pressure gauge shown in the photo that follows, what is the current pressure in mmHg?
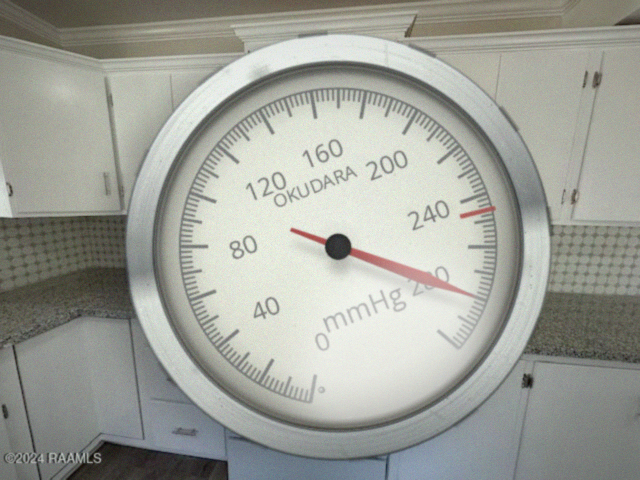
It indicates 280 mmHg
